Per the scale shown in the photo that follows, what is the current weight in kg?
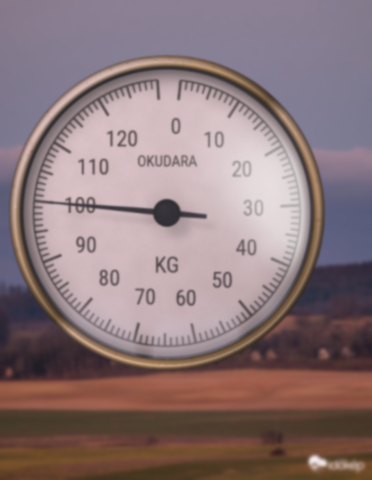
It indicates 100 kg
